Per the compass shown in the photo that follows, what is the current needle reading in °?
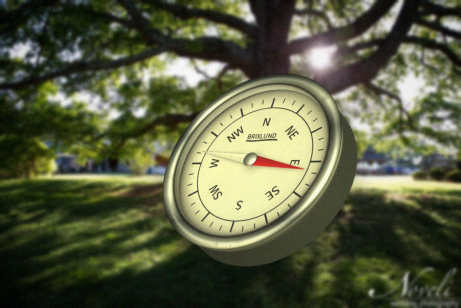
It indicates 100 °
